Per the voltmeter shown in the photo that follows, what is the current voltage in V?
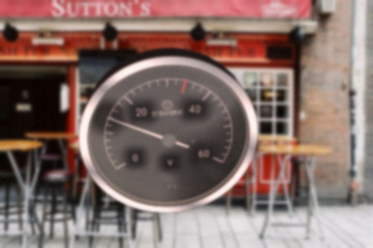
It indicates 14 V
